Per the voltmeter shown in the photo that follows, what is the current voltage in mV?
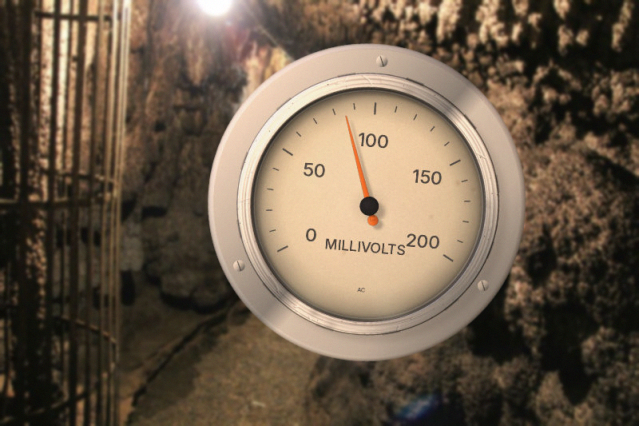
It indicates 85 mV
